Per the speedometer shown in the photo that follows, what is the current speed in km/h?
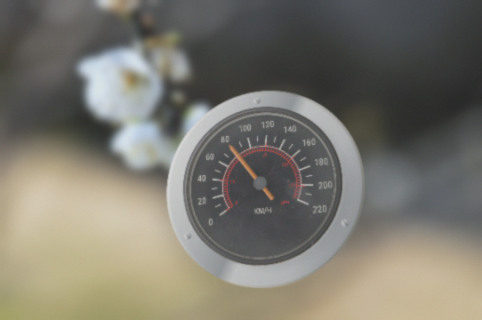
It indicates 80 km/h
